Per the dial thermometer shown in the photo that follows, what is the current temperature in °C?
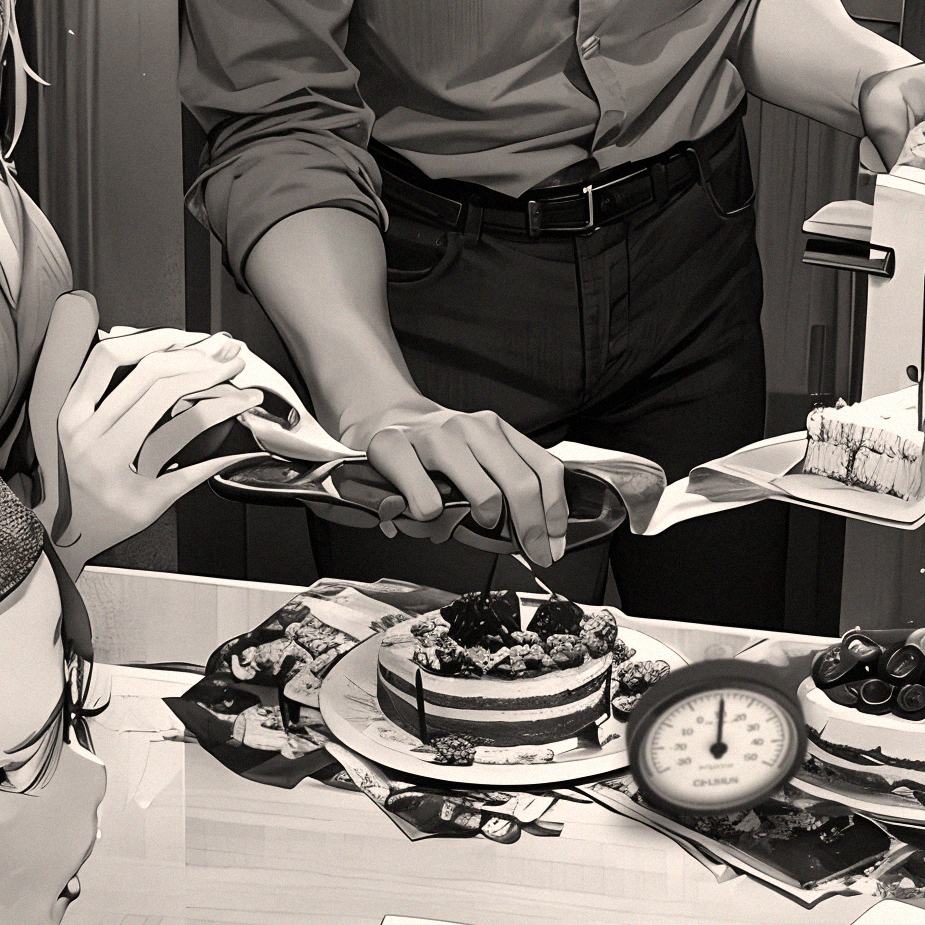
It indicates 10 °C
